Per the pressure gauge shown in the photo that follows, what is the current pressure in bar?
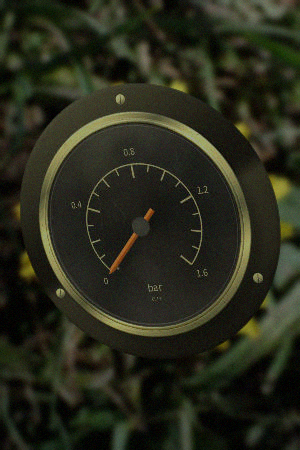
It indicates 0 bar
